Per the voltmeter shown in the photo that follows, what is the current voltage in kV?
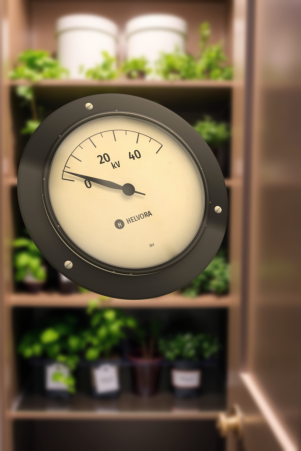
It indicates 2.5 kV
